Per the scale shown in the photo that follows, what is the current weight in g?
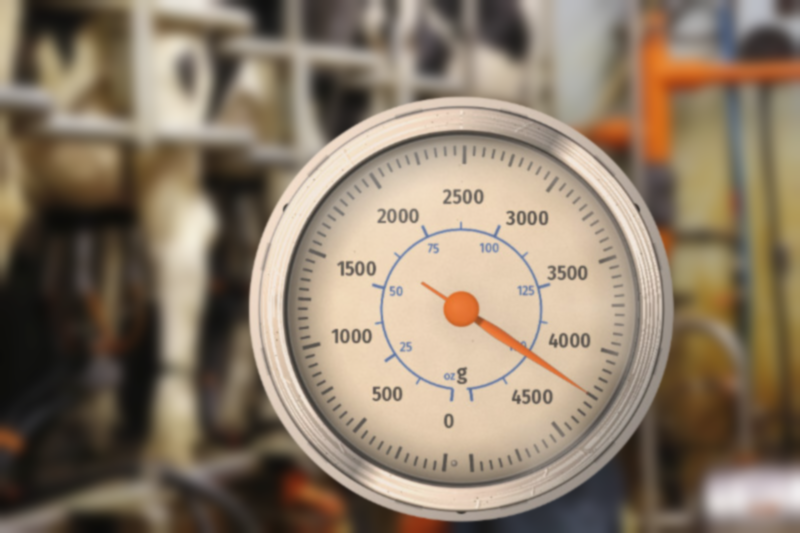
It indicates 4250 g
